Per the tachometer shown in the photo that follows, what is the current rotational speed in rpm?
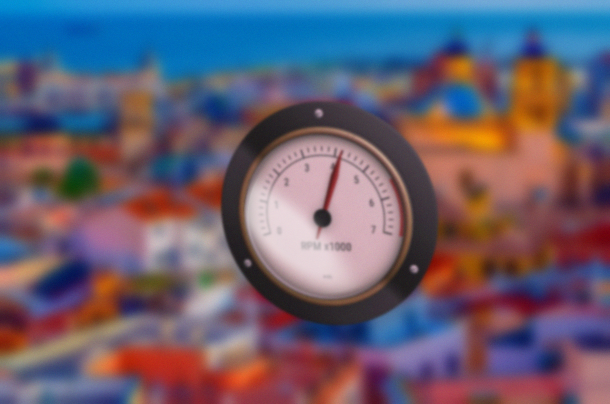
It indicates 4200 rpm
